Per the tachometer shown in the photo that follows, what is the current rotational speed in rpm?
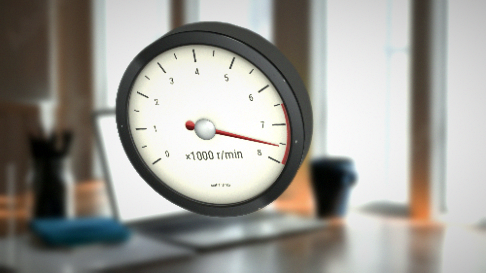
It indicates 7500 rpm
